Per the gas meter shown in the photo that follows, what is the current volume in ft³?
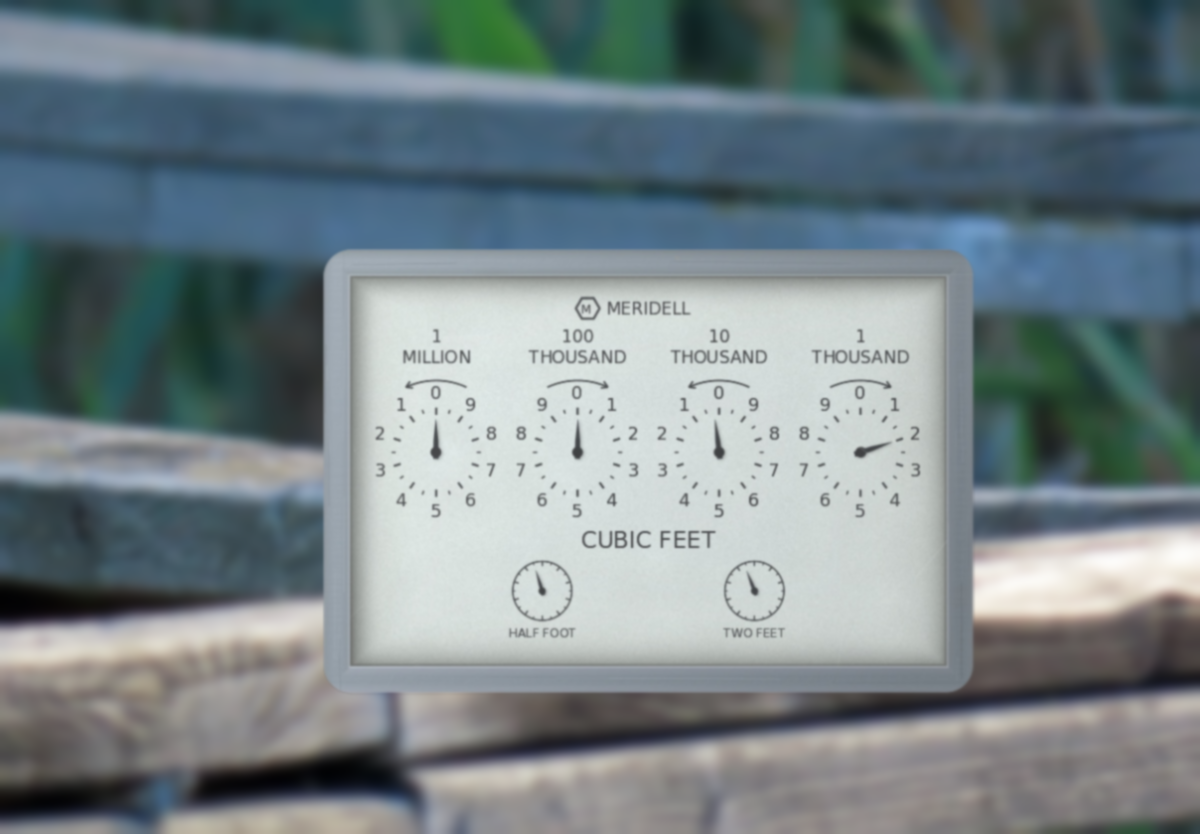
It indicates 200 ft³
